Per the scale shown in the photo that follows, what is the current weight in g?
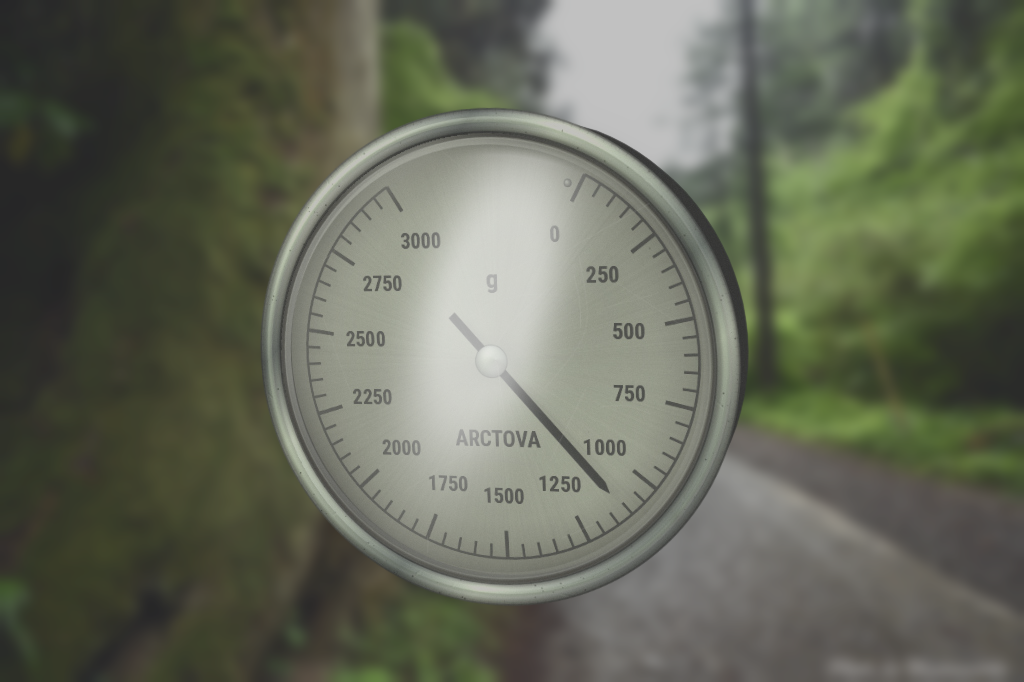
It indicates 1100 g
